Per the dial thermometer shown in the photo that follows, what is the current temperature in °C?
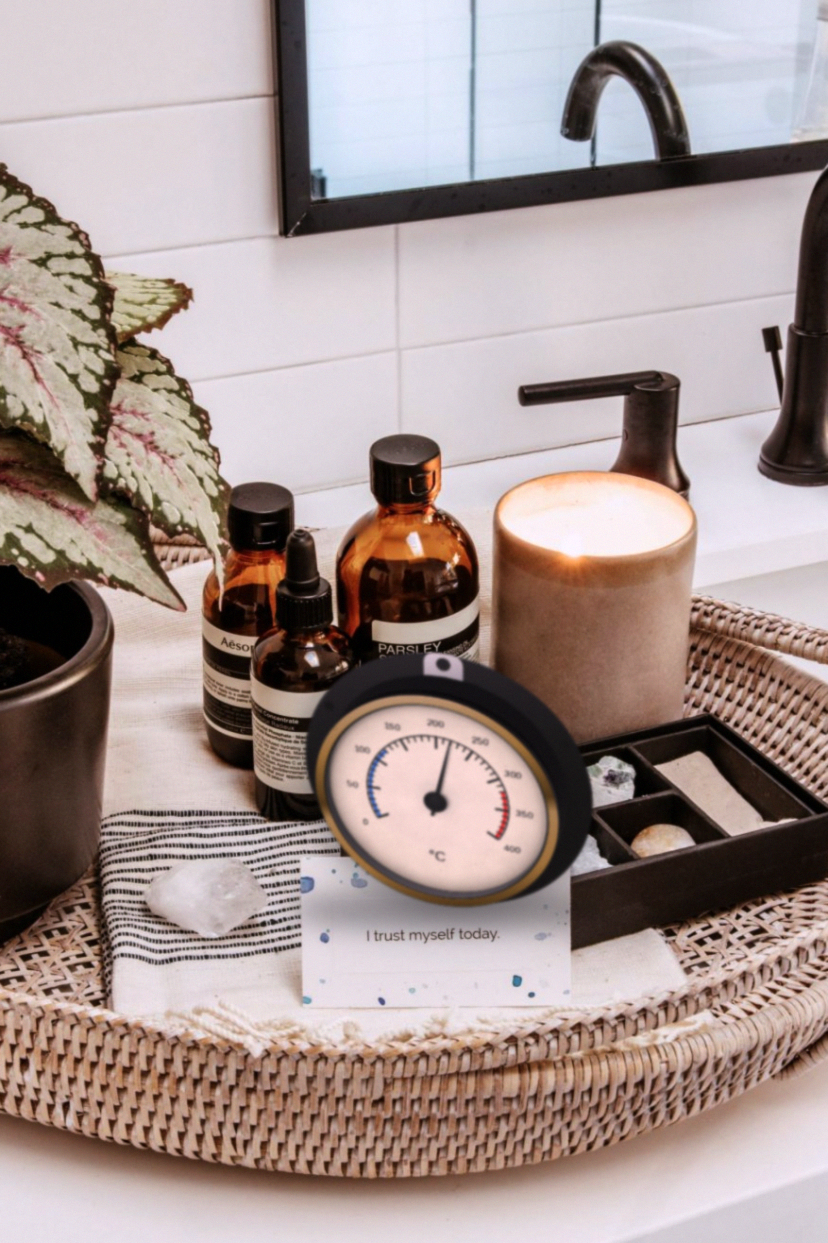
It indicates 220 °C
